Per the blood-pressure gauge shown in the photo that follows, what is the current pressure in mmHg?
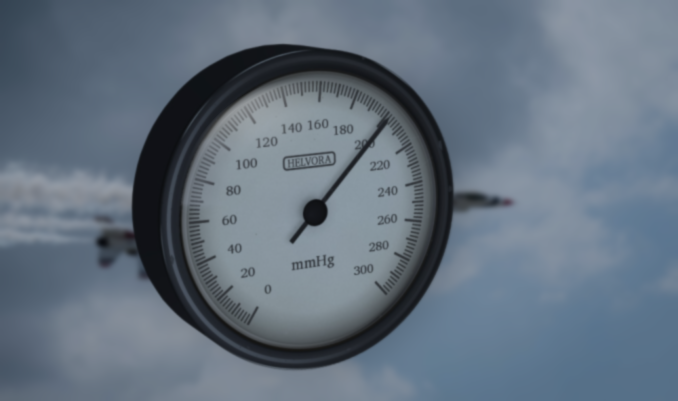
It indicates 200 mmHg
